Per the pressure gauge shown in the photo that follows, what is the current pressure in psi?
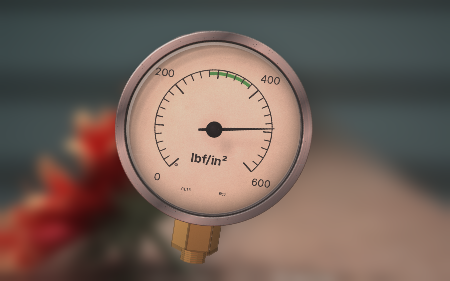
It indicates 490 psi
